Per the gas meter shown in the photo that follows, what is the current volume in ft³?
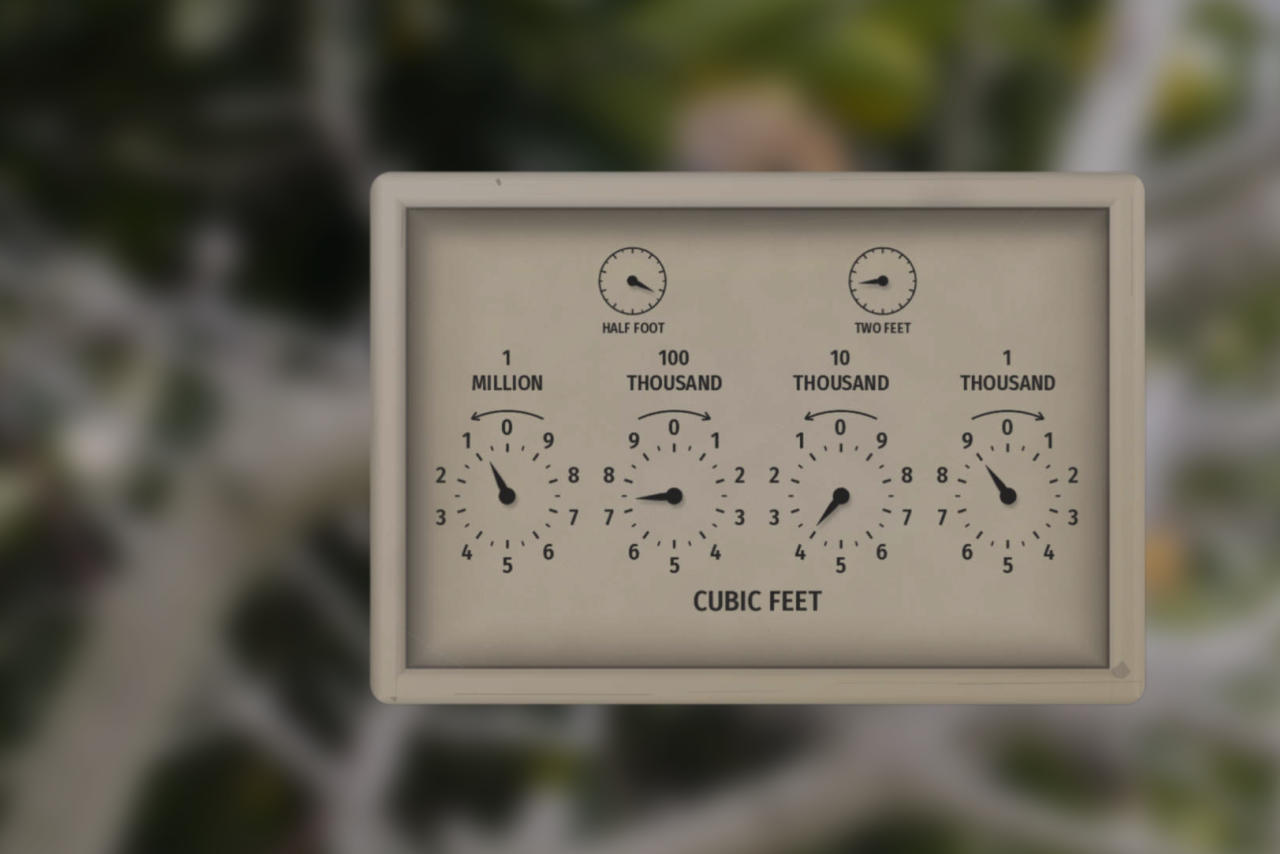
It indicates 73900 ft³
